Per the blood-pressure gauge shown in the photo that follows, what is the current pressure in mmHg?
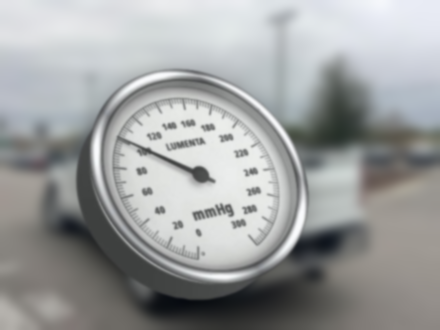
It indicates 100 mmHg
